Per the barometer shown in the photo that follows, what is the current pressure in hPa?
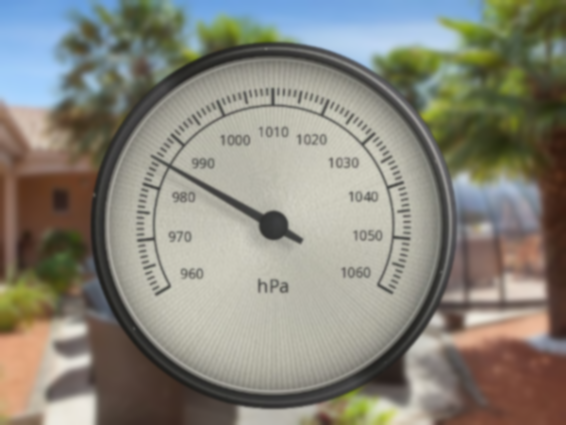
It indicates 985 hPa
